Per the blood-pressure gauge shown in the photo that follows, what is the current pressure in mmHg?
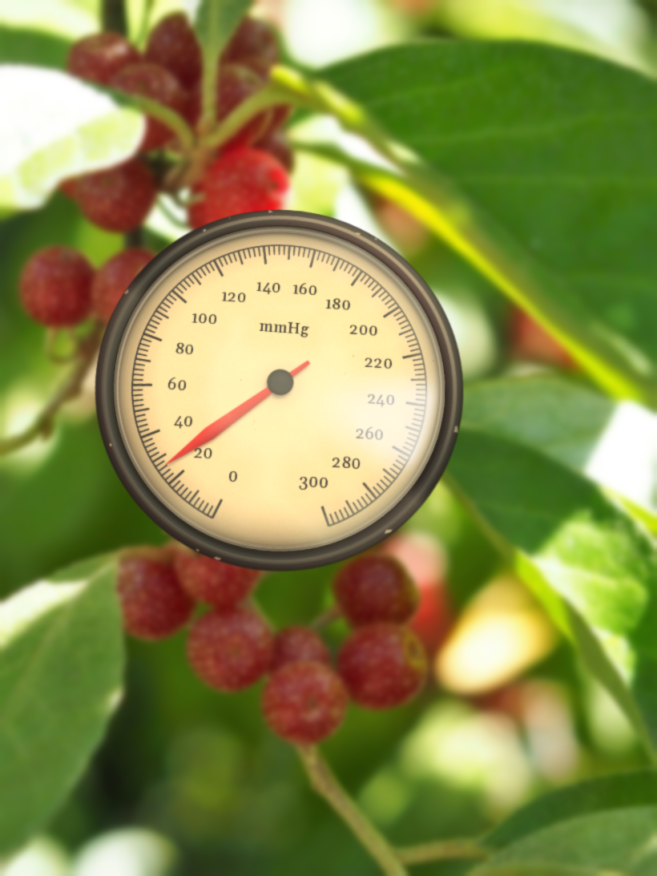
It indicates 26 mmHg
